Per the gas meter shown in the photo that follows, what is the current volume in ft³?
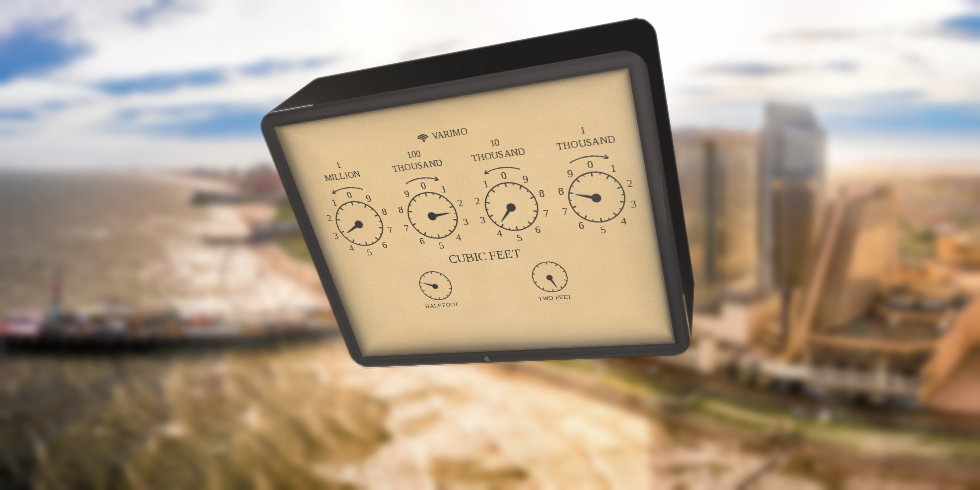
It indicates 323800 ft³
